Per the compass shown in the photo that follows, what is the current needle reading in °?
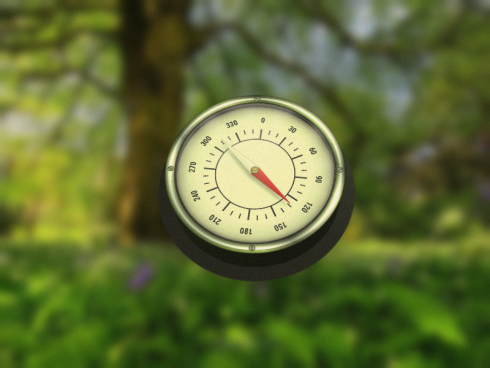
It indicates 130 °
